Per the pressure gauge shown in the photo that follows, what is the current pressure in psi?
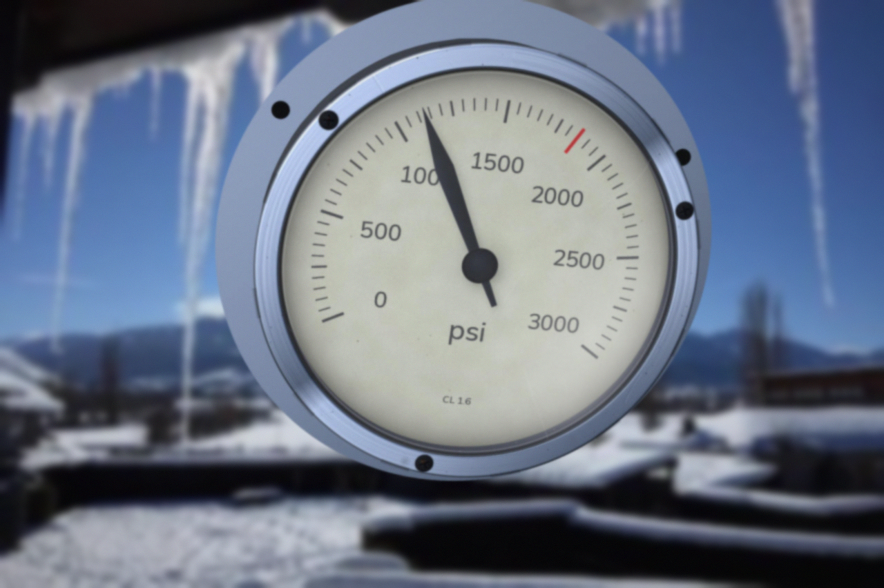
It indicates 1125 psi
